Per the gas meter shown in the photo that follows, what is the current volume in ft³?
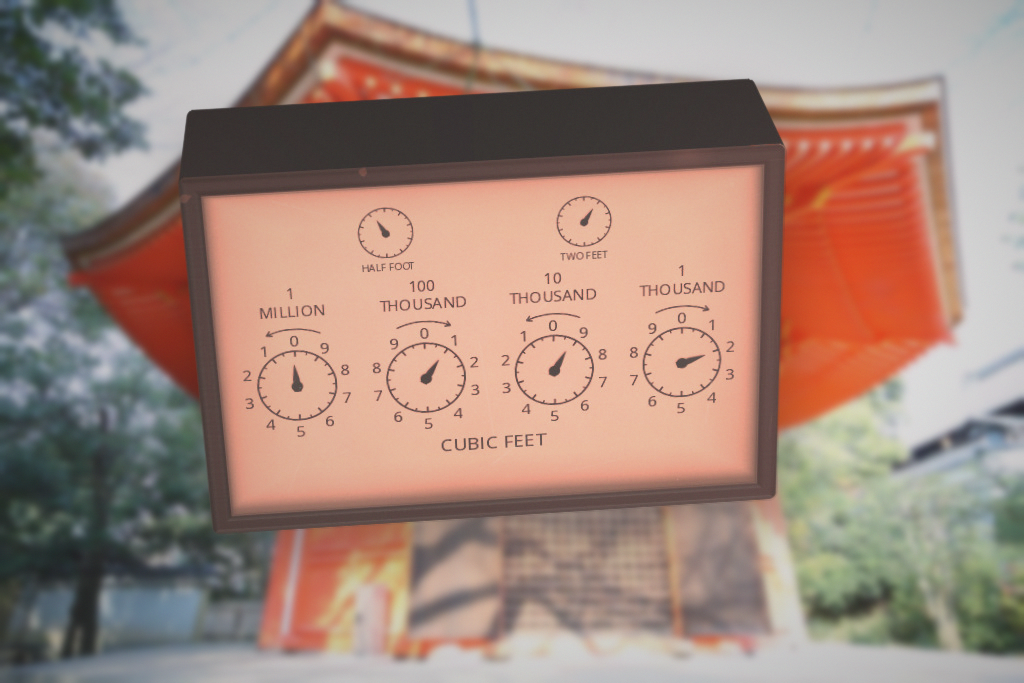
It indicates 9200 ft³
